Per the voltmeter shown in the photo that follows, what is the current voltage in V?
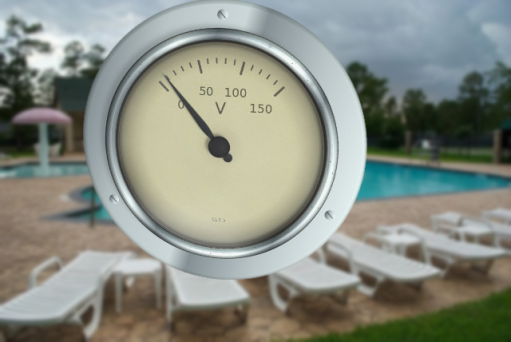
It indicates 10 V
